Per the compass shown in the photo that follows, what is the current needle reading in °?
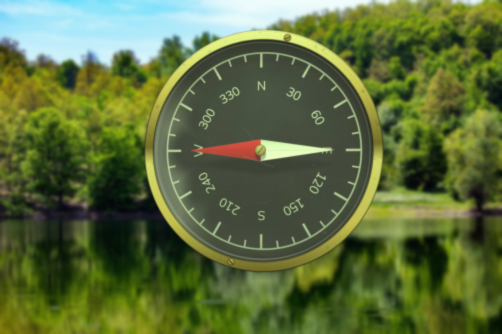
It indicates 270 °
